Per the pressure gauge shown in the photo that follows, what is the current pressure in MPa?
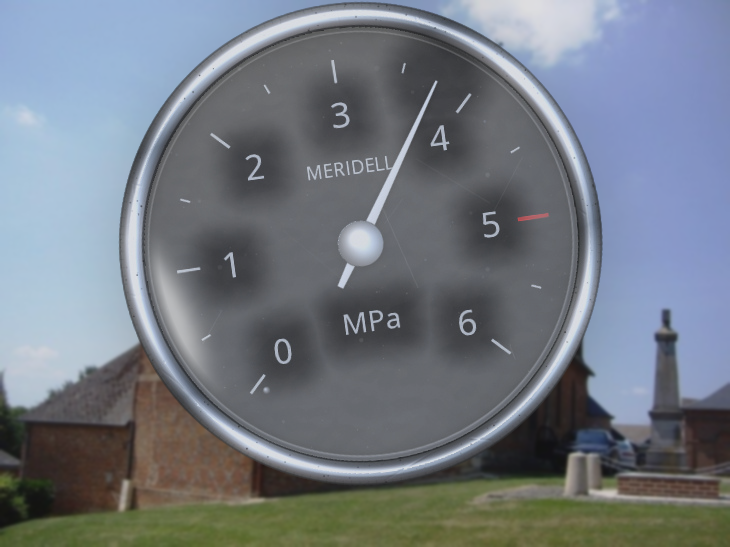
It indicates 3.75 MPa
